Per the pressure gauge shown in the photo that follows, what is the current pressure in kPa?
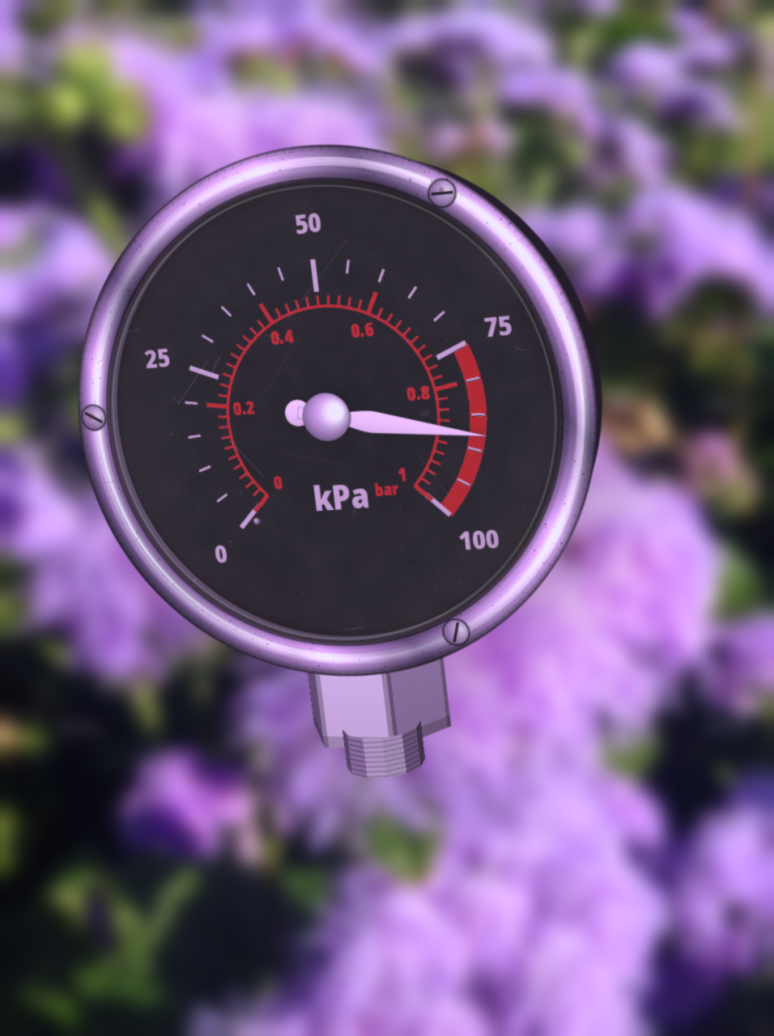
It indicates 87.5 kPa
